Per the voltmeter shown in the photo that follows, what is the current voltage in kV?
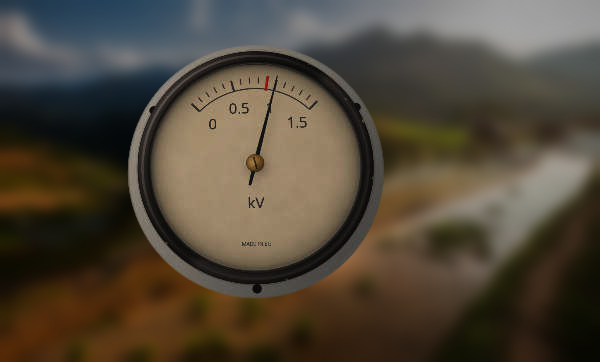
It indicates 1 kV
